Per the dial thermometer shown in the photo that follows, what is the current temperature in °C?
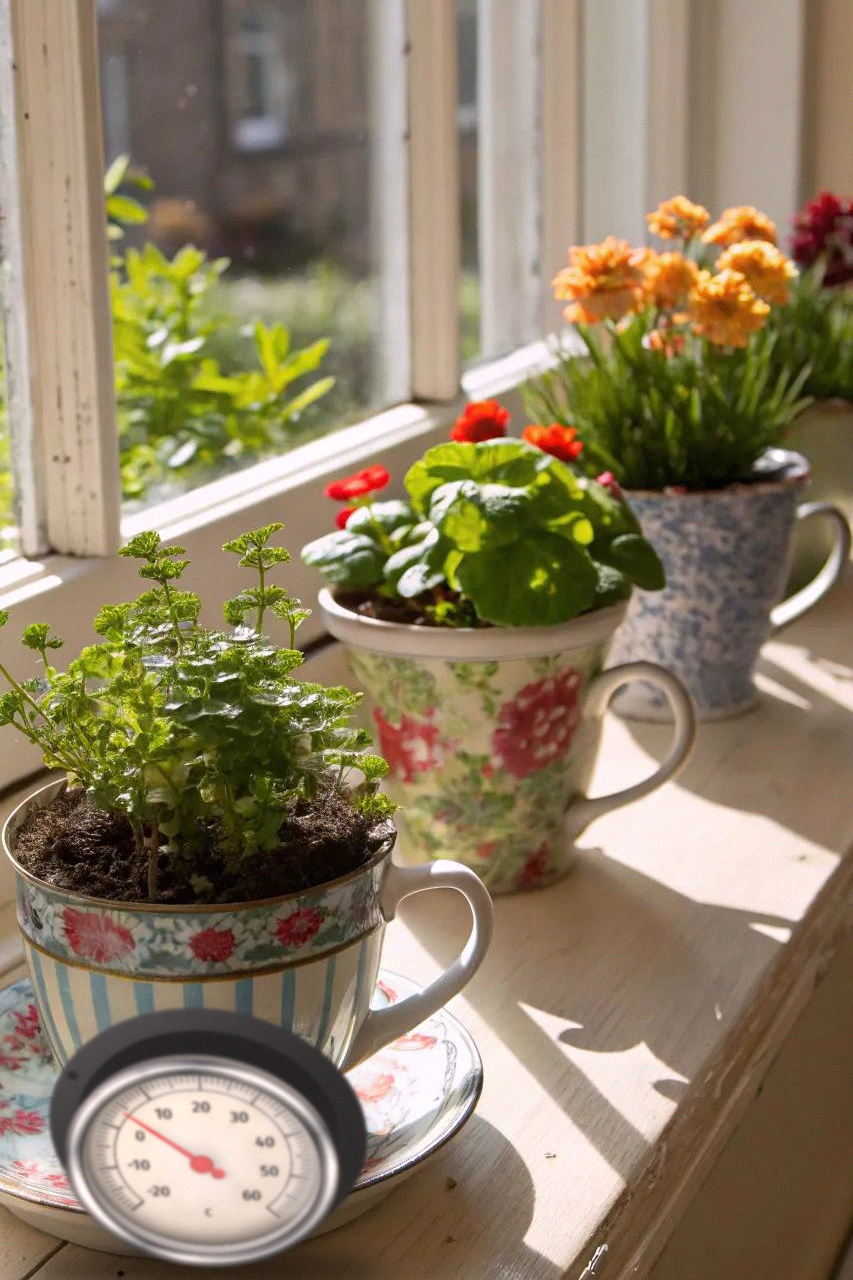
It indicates 5 °C
